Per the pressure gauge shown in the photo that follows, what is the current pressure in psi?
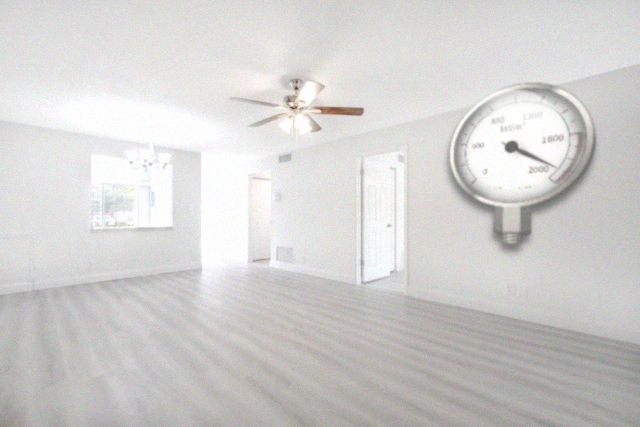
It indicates 1900 psi
